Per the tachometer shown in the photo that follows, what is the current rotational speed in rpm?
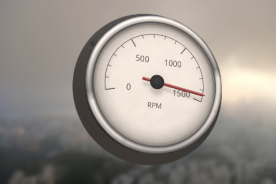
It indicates 1450 rpm
